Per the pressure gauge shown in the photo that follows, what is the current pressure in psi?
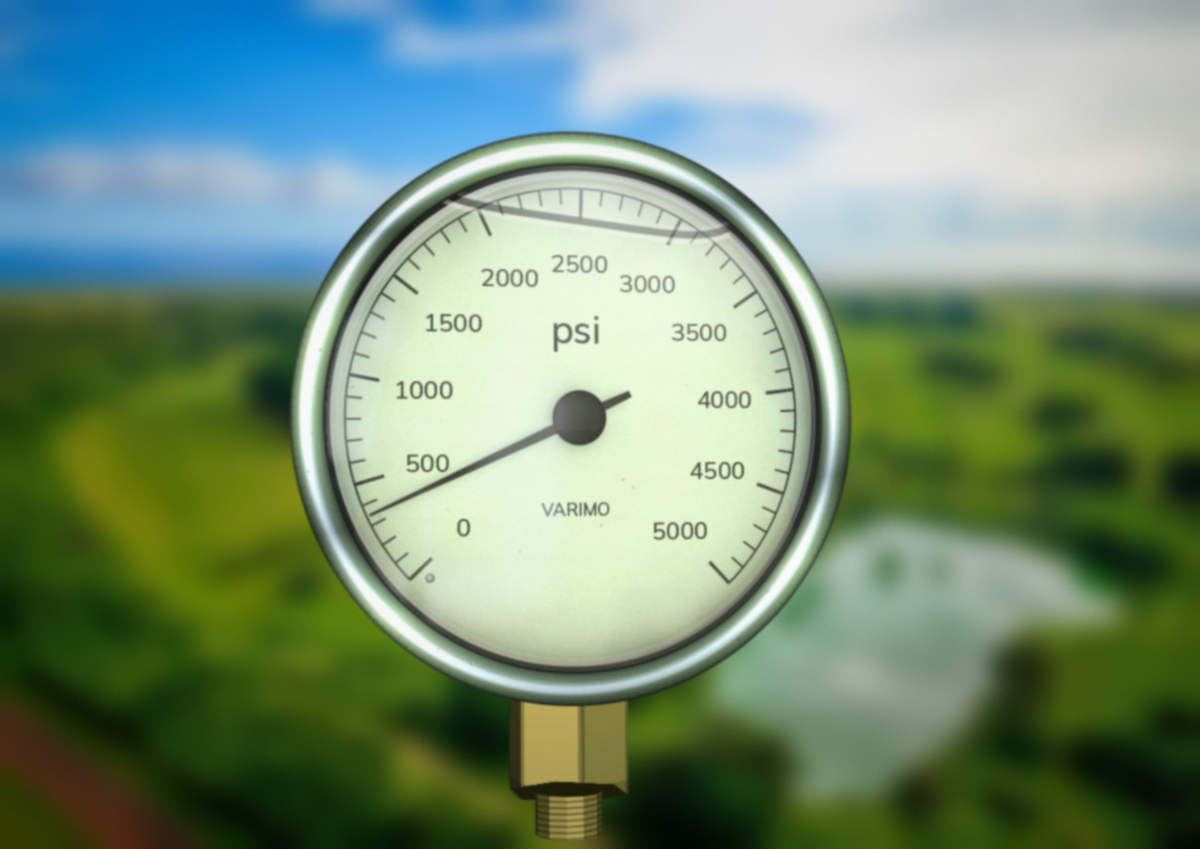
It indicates 350 psi
